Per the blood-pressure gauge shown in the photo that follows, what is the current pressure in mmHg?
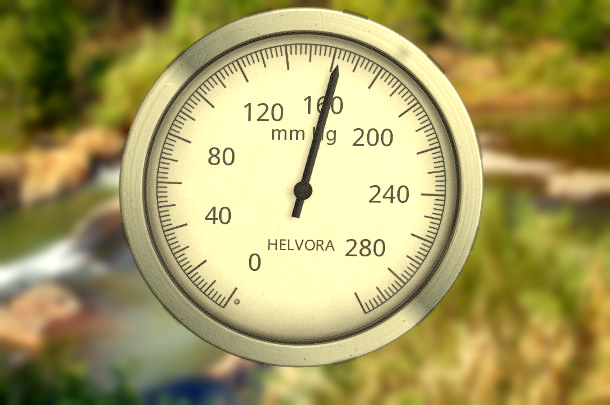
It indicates 162 mmHg
